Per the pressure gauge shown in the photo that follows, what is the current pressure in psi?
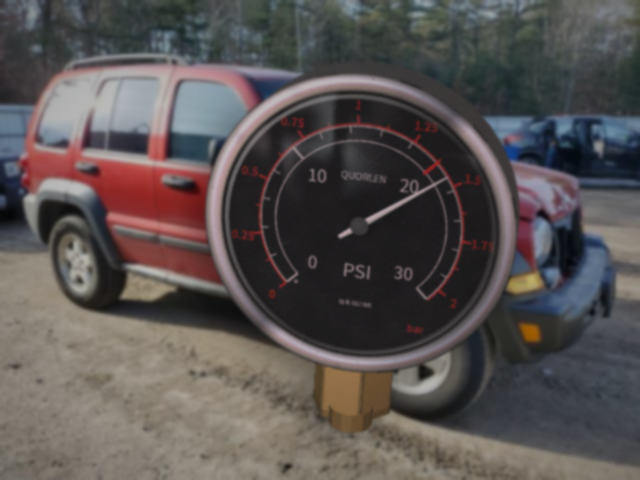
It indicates 21 psi
